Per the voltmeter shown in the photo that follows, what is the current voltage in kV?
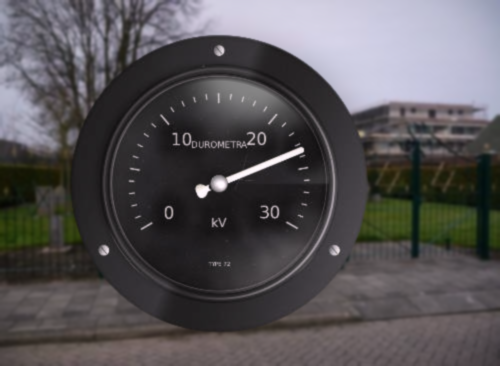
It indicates 23.5 kV
